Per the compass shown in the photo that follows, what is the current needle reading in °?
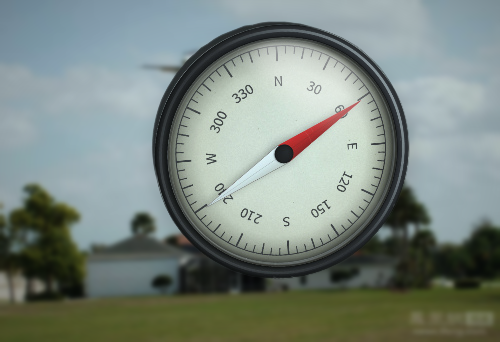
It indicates 60 °
